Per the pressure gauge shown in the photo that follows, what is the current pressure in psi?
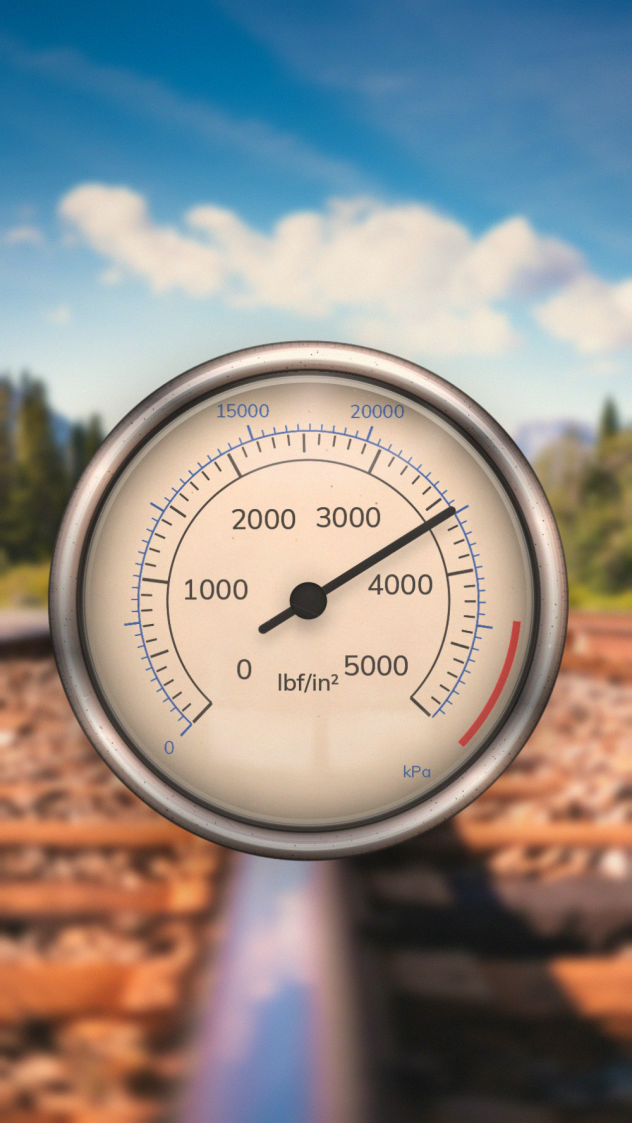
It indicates 3600 psi
